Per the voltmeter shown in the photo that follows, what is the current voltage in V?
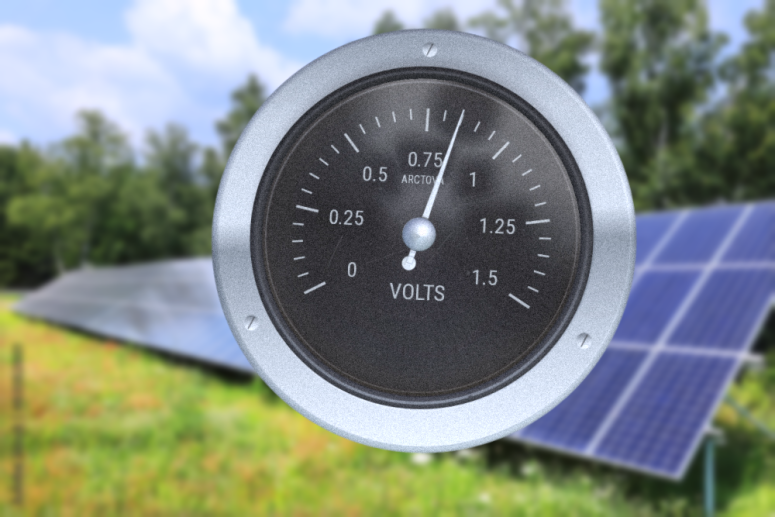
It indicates 0.85 V
